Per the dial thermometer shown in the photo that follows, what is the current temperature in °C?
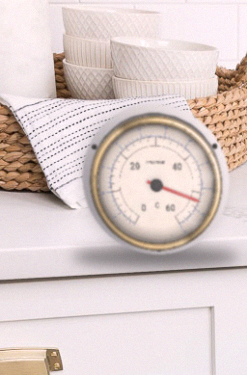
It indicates 52 °C
